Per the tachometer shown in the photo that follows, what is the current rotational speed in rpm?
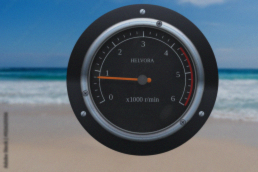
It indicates 800 rpm
